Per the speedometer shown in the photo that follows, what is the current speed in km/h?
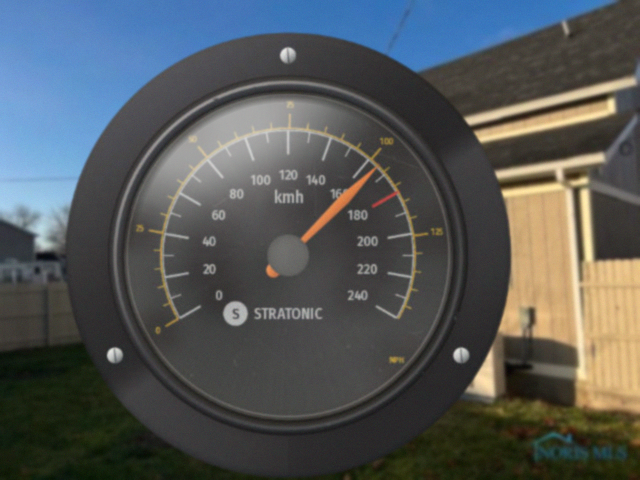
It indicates 165 km/h
